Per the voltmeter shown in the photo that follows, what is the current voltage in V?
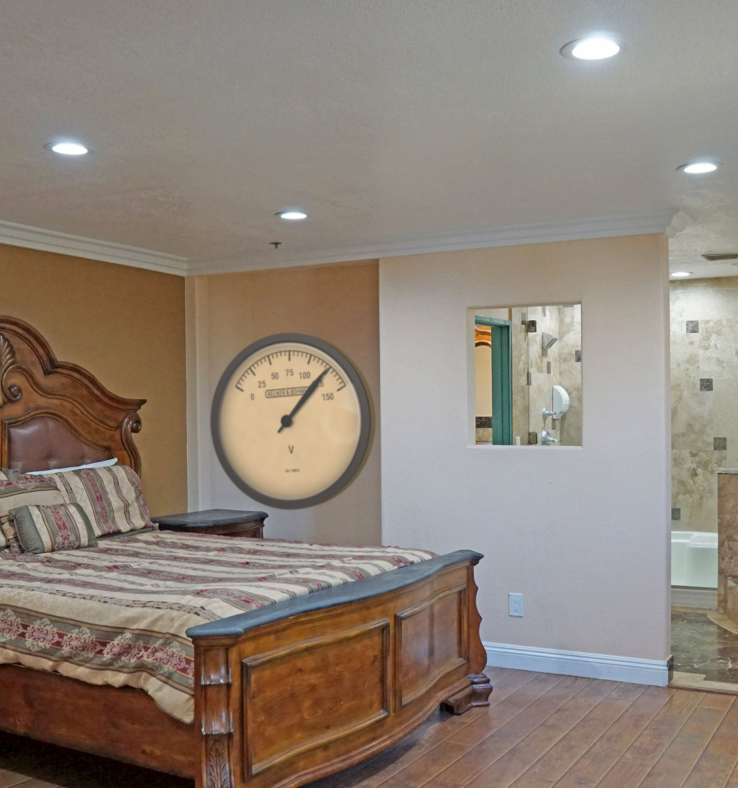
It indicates 125 V
